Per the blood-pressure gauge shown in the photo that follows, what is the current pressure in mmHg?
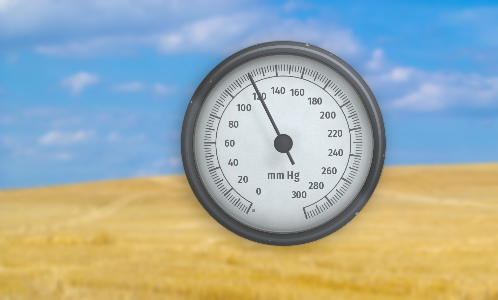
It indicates 120 mmHg
